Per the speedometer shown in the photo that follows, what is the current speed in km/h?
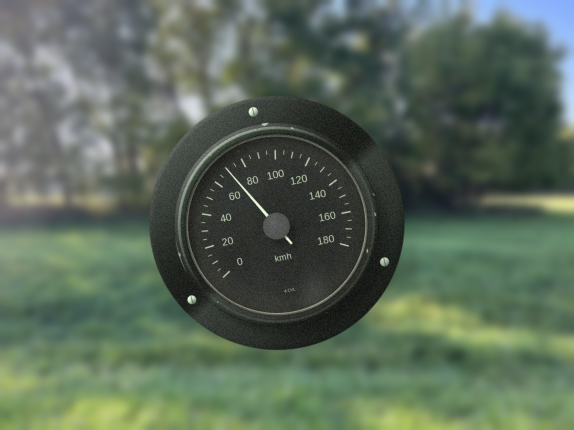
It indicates 70 km/h
